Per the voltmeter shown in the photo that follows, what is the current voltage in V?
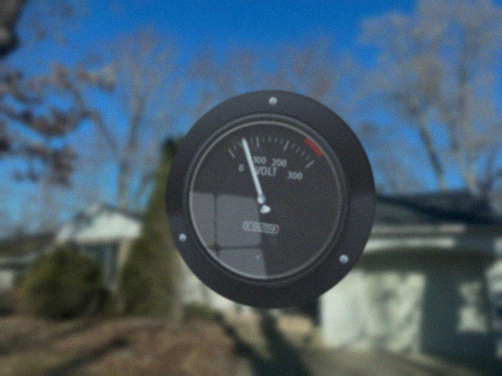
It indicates 60 V
